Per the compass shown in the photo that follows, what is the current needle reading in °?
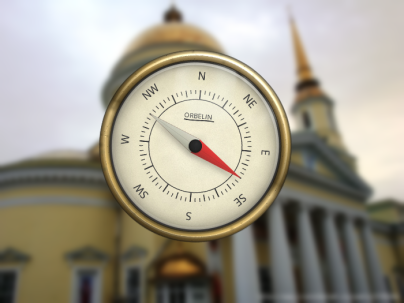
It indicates 120 °
